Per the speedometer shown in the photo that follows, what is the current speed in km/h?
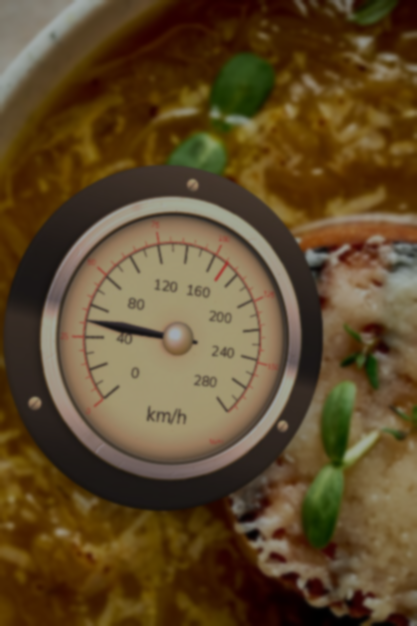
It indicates 50 km/h
